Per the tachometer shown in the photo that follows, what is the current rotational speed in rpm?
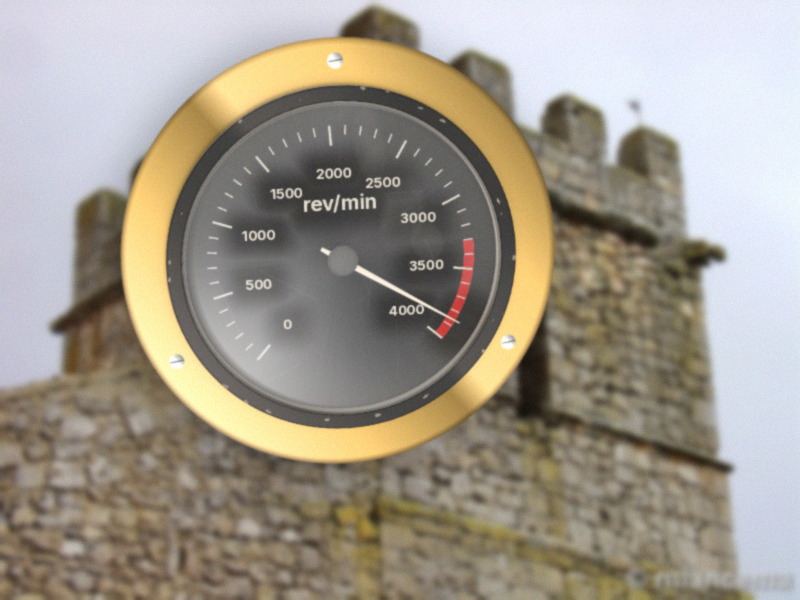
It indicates 3850 rpm
